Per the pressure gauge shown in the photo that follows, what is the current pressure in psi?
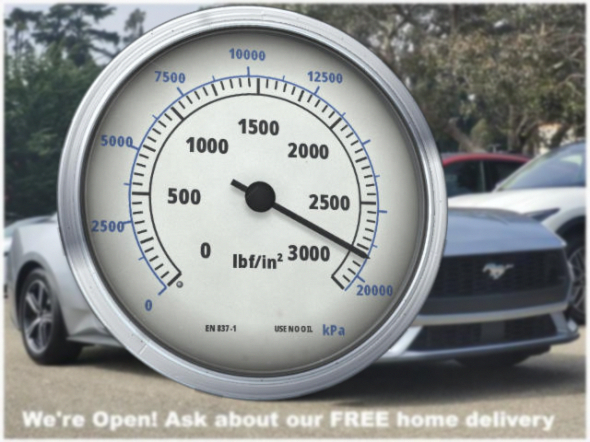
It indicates 2800 psi
